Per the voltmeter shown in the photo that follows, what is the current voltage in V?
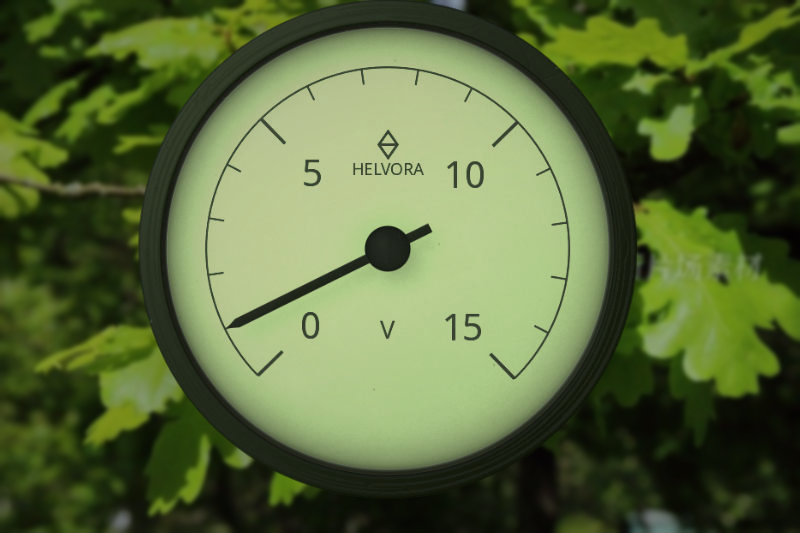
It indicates 1 V
